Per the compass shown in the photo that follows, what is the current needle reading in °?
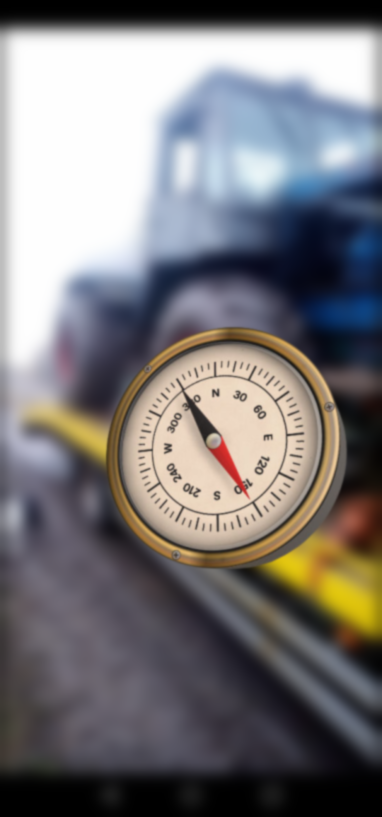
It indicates 150 °
